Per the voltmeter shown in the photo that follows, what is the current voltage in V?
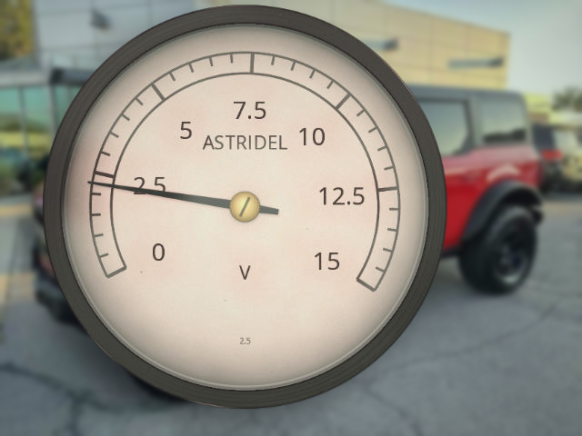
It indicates 2.25 V
